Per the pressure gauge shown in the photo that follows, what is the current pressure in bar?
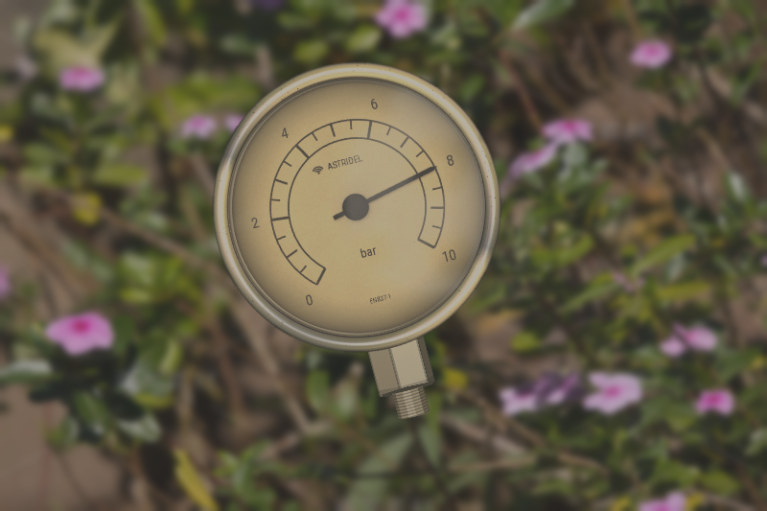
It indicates 8 bar
